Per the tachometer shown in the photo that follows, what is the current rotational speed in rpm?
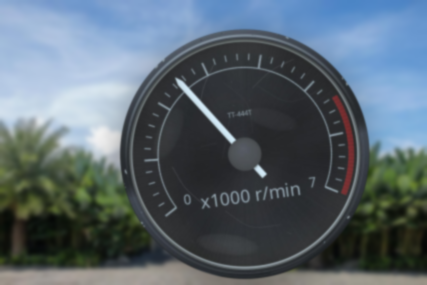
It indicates 2500 rpm
